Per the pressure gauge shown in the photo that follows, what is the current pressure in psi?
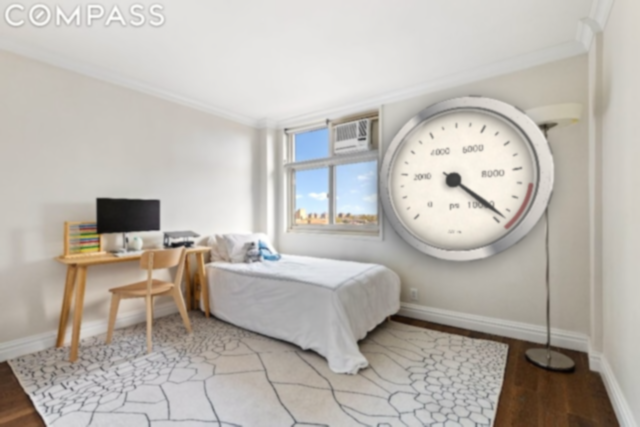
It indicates 9750 psi
